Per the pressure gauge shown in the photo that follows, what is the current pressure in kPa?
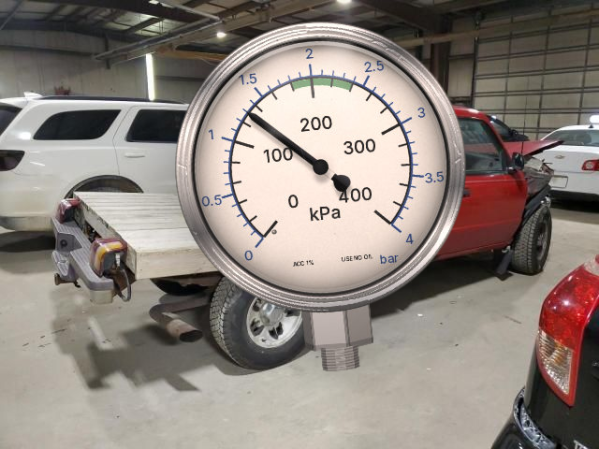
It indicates 130 kPa
